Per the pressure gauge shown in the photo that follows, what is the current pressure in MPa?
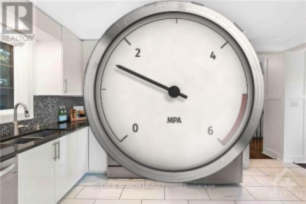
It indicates 1.5 MPa
